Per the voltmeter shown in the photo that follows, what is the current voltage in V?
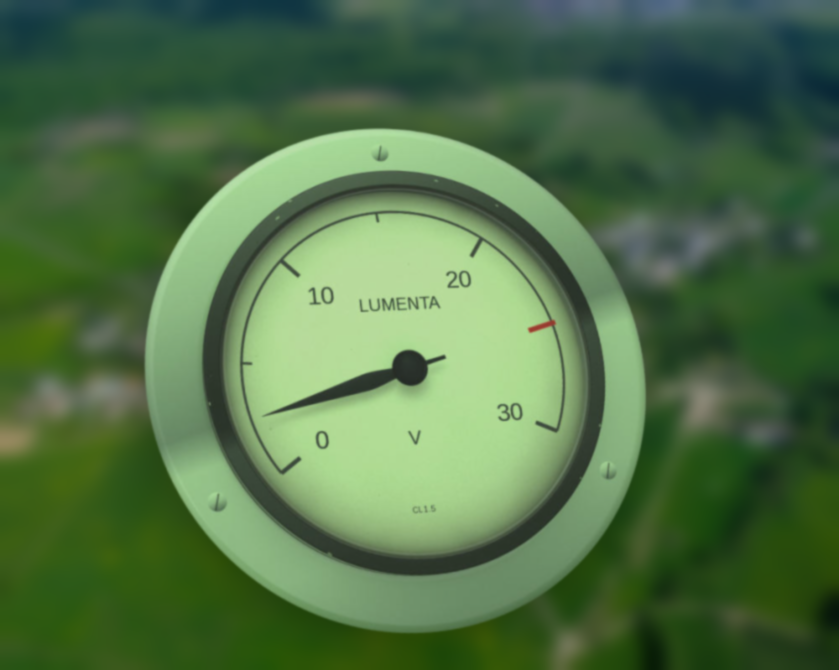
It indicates 2.5 V
